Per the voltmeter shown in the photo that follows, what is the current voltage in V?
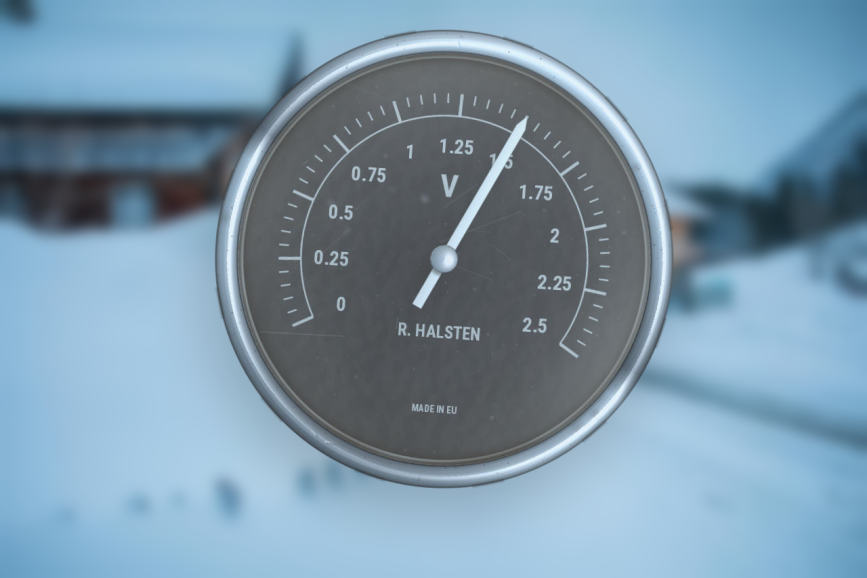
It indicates 1.5 V
